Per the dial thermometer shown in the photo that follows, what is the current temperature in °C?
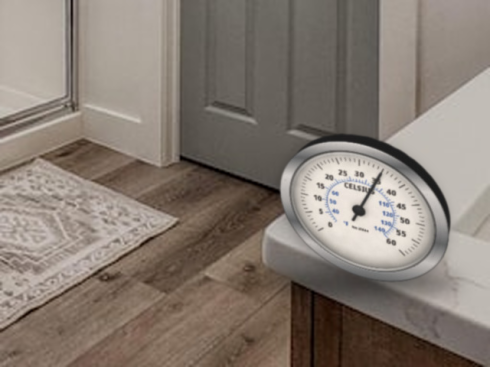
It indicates 35 °C
